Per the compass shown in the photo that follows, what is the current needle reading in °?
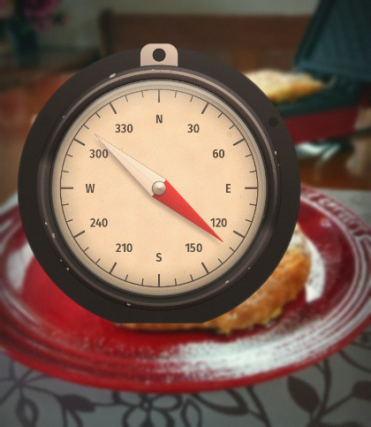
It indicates 130 °
